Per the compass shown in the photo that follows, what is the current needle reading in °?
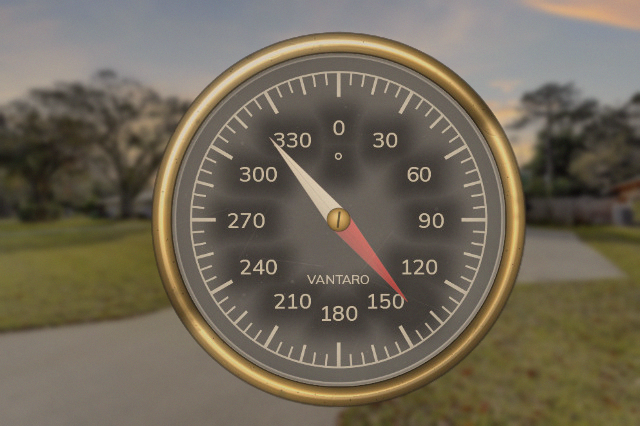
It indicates 140 °
